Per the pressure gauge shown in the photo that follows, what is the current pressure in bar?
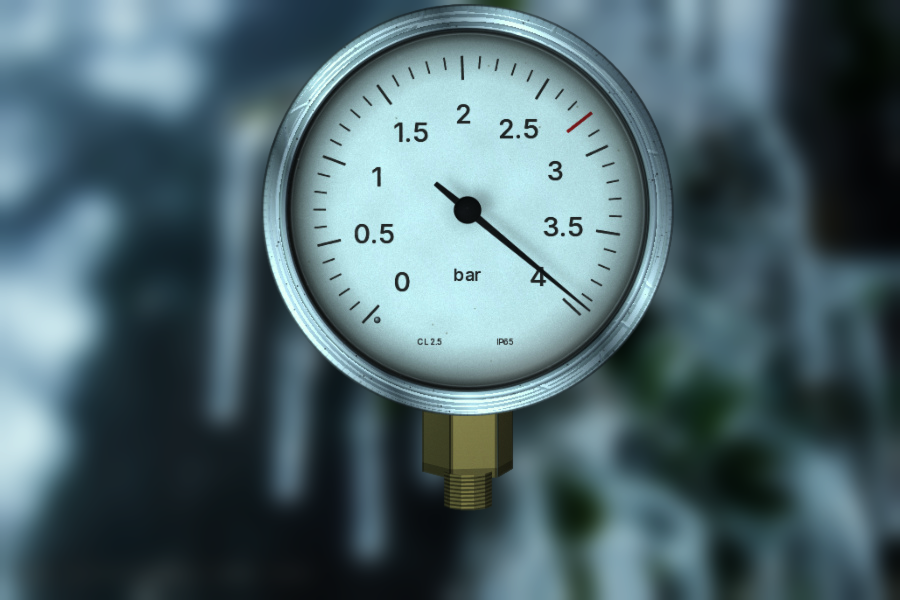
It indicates 3.95 bar
